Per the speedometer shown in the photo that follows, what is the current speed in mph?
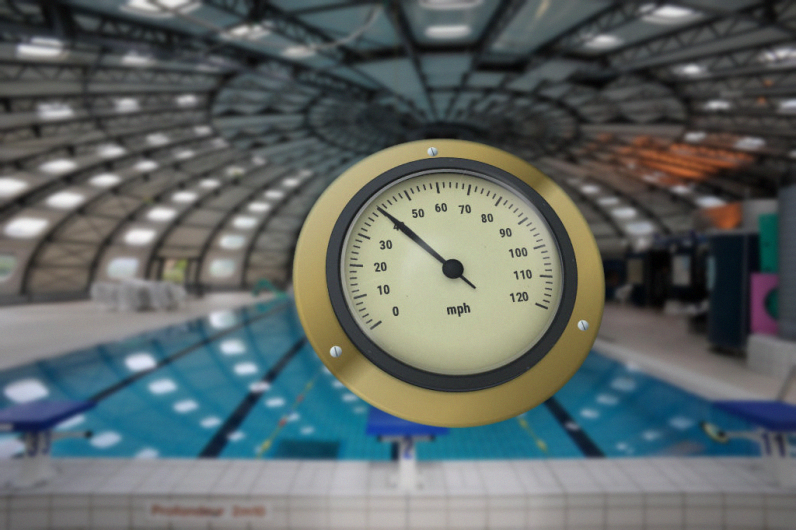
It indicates 40 mph
